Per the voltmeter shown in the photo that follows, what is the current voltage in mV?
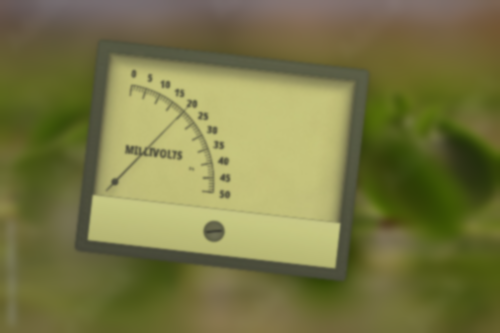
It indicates 20 mV
